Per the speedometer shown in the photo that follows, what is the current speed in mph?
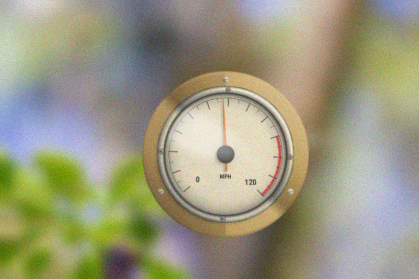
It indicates 57.5 mph
